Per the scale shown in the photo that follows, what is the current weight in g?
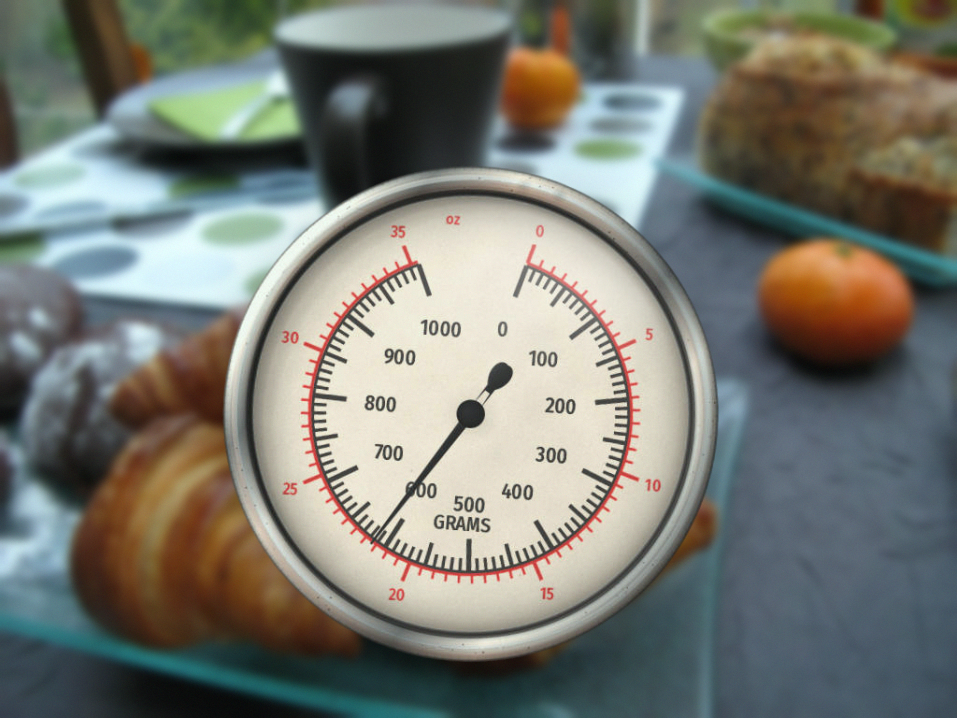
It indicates 615 g
